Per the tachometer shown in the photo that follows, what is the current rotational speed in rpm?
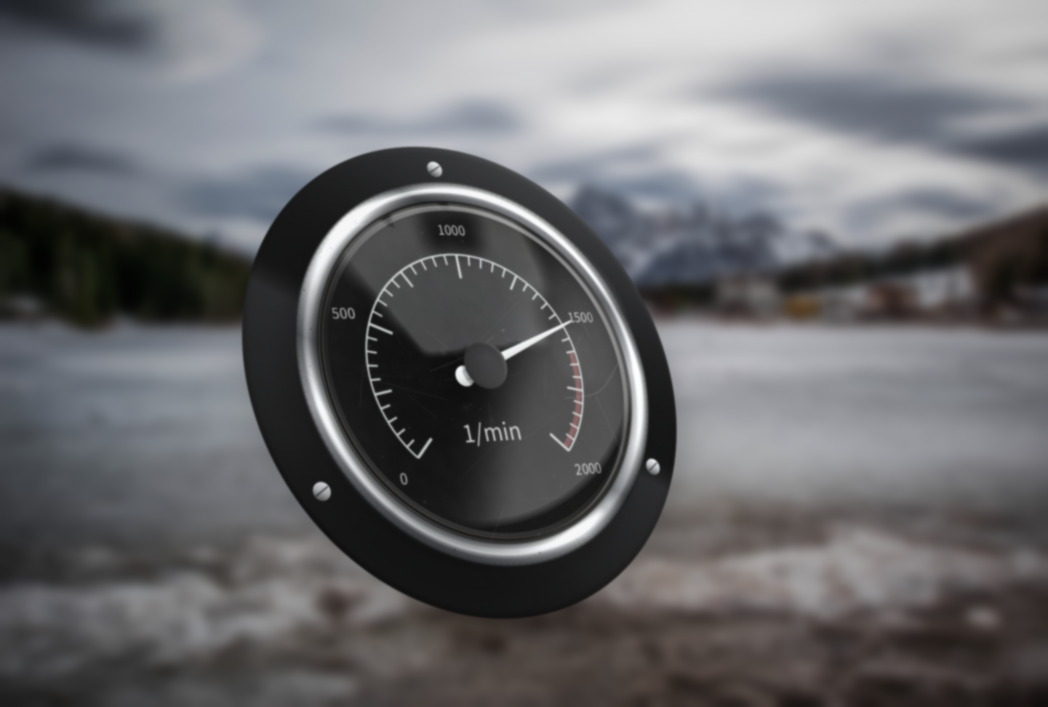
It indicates 1500 rpm
